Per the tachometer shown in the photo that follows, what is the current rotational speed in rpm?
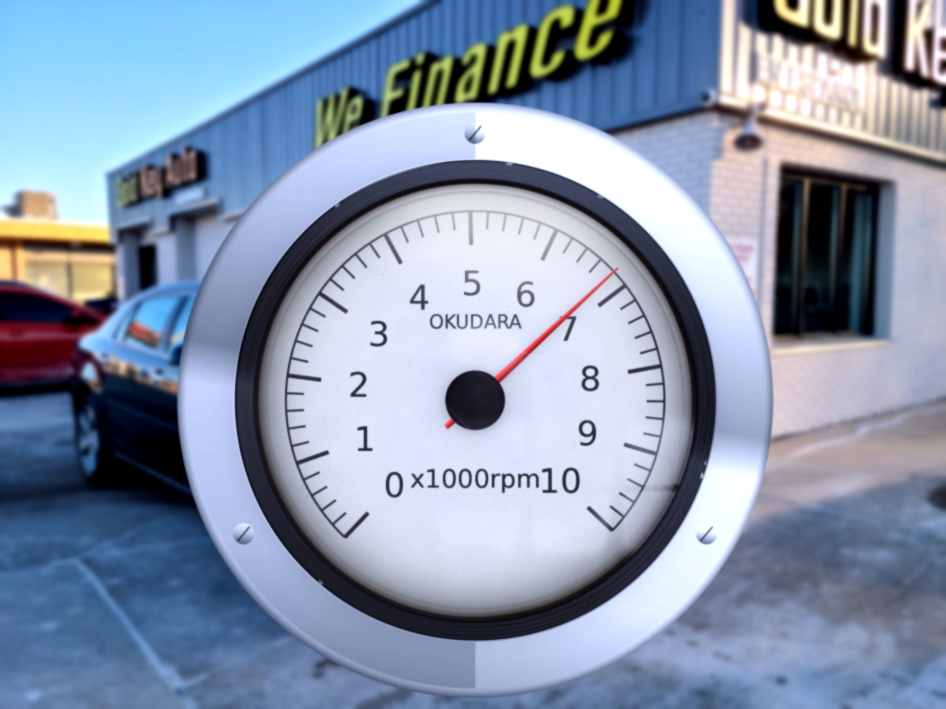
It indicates 6800 rpm
